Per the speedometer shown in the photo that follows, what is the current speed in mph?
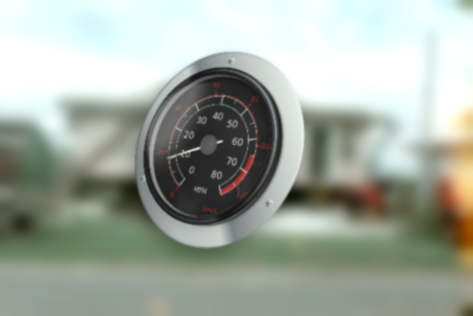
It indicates 10 mph
